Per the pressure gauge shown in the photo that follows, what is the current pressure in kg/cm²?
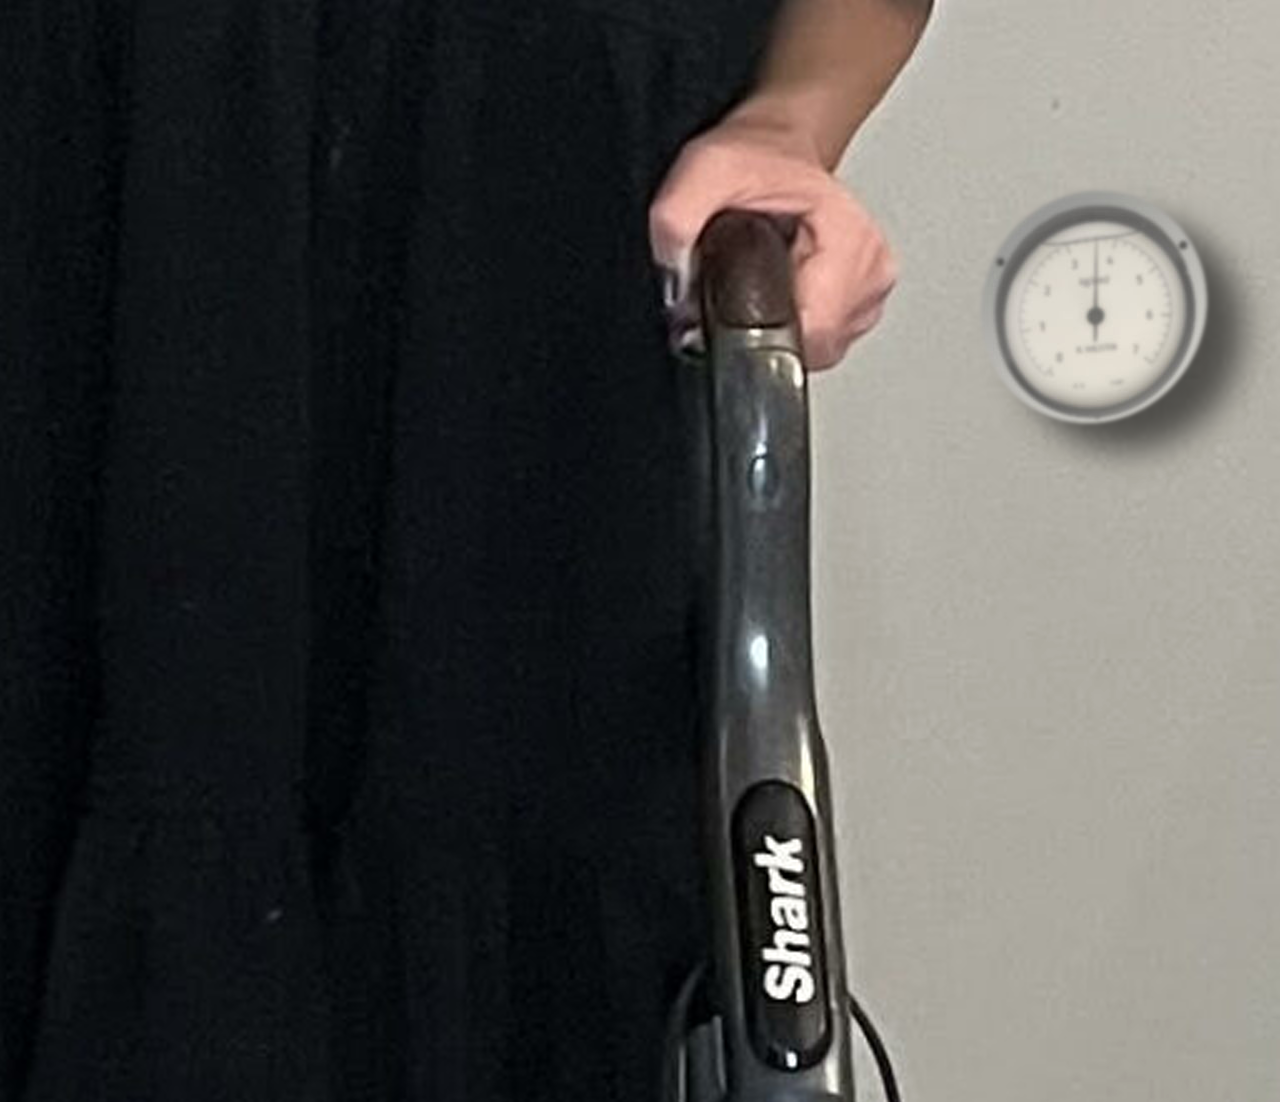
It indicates 3.6 kg/cm²
